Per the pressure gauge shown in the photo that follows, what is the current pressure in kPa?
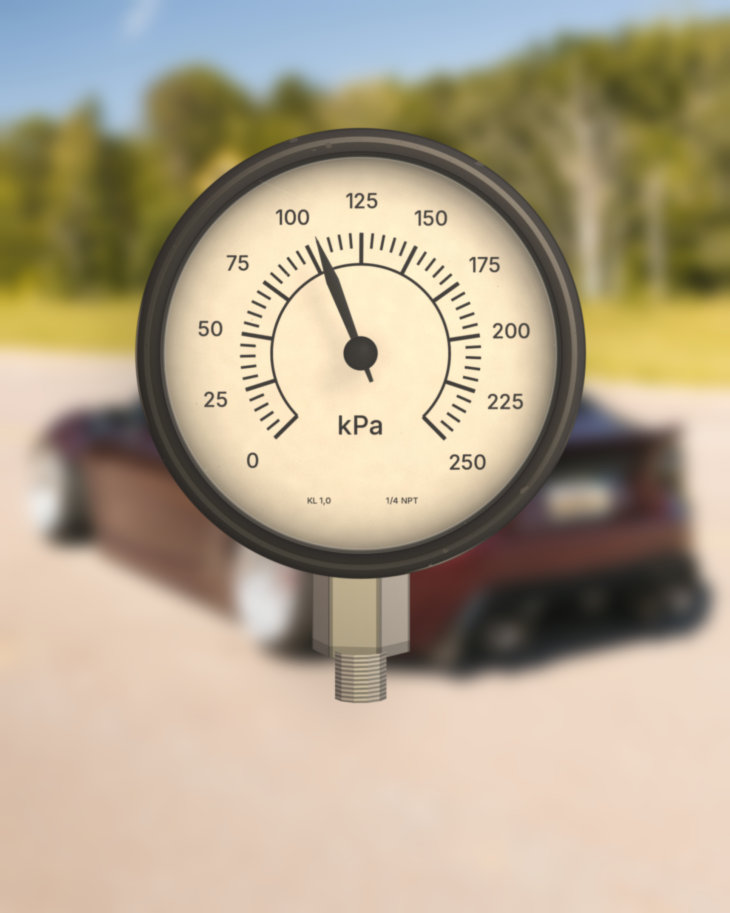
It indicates 105 kPa
